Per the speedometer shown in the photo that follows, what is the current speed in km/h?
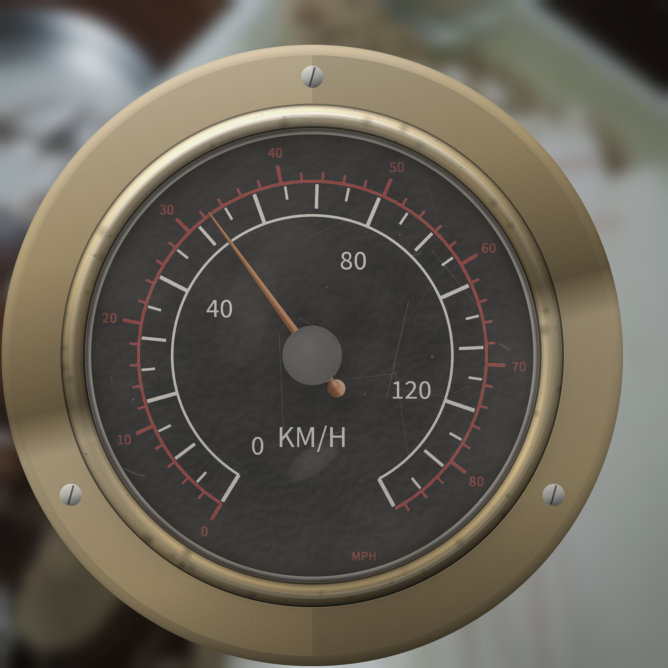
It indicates 52.5 km/h
